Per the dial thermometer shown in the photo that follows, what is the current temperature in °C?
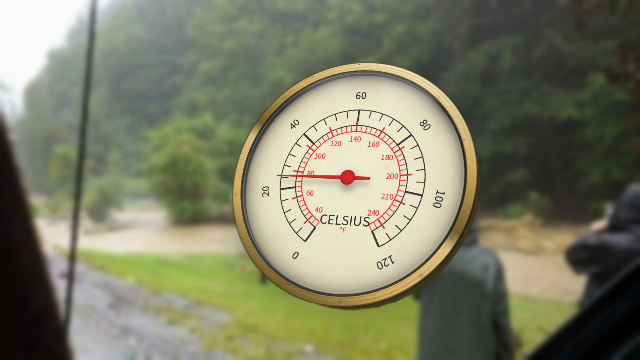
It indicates 24 °C
